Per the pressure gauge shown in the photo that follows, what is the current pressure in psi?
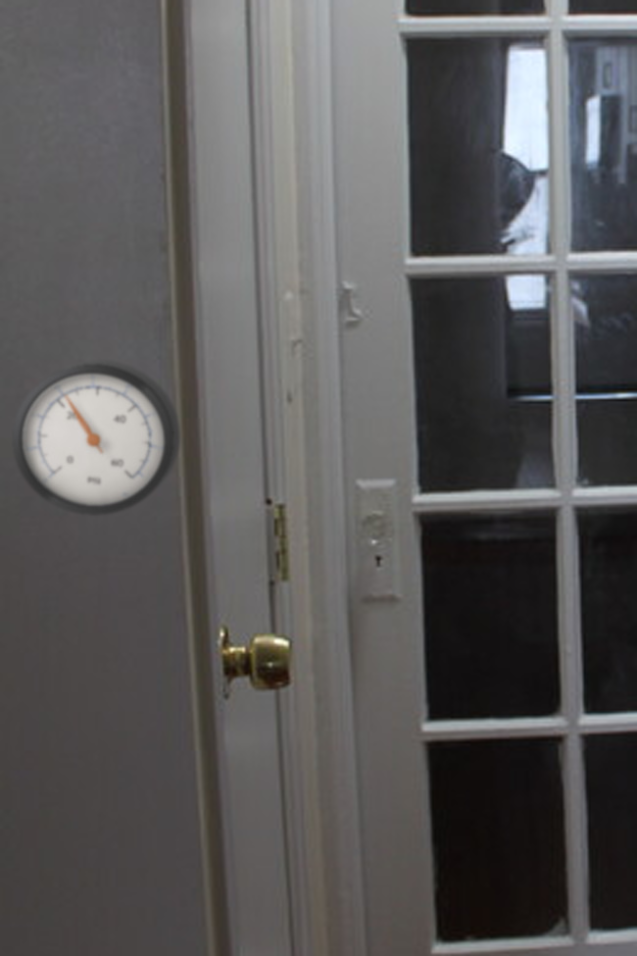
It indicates 22.5 psi
